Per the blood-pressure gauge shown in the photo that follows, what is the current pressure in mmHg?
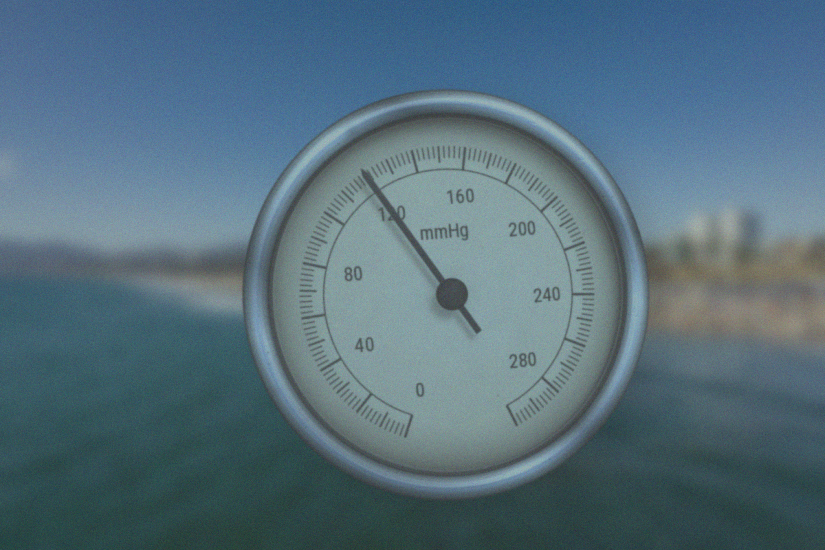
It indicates 120 mmHg
